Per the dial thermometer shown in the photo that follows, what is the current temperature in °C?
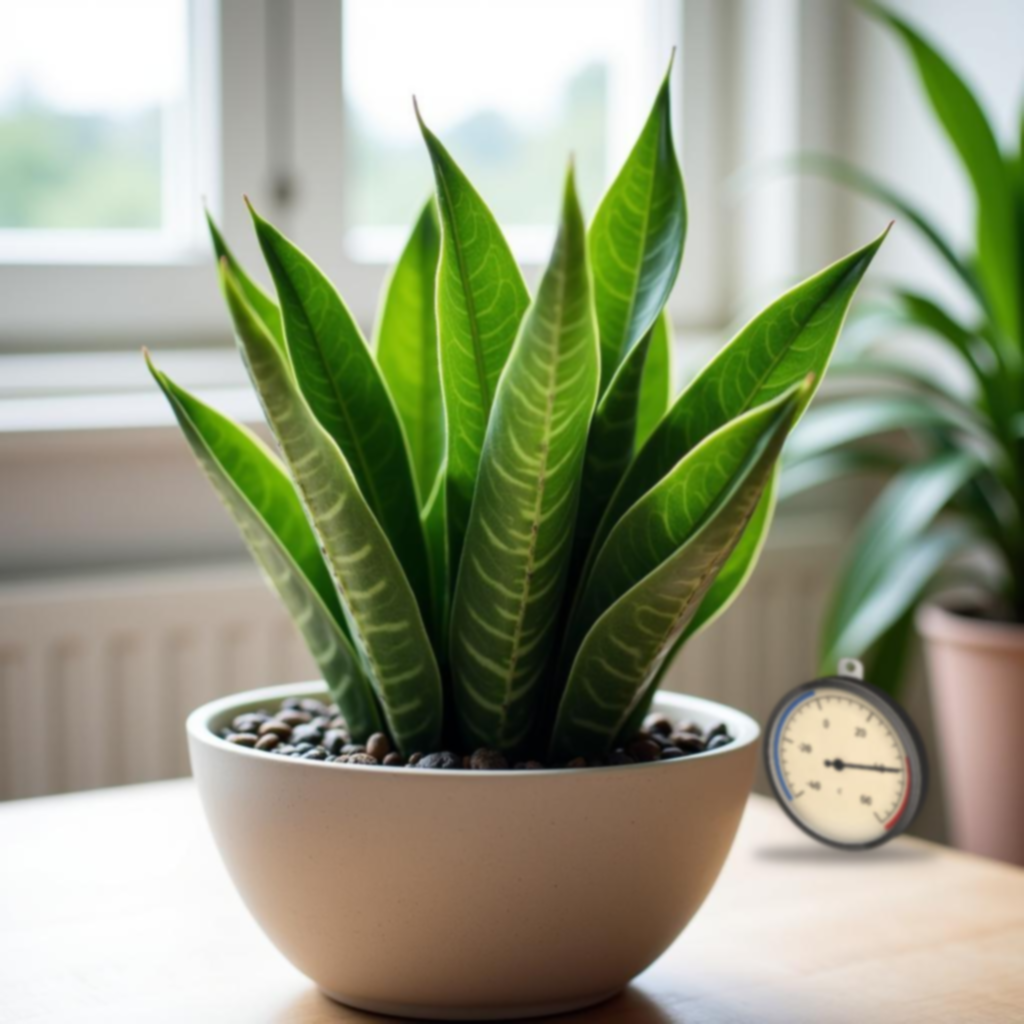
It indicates 40 °C
